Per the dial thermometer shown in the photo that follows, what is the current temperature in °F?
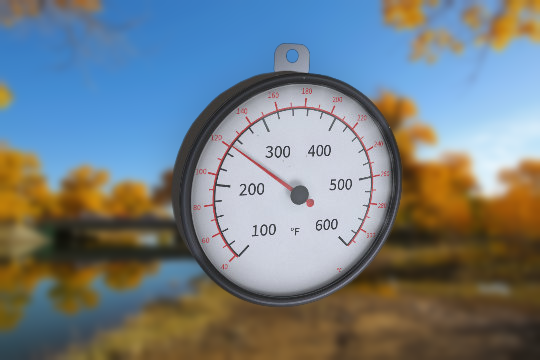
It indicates 250 °F
